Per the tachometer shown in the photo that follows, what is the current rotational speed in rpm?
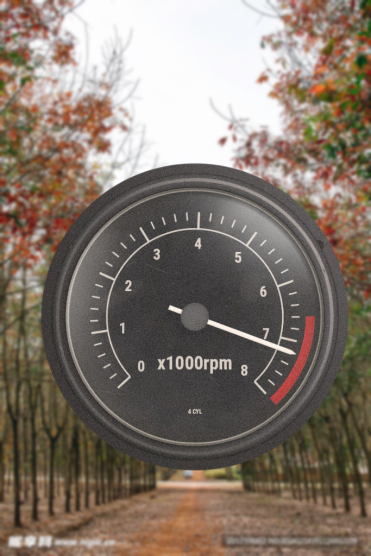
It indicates 7200 rpm
